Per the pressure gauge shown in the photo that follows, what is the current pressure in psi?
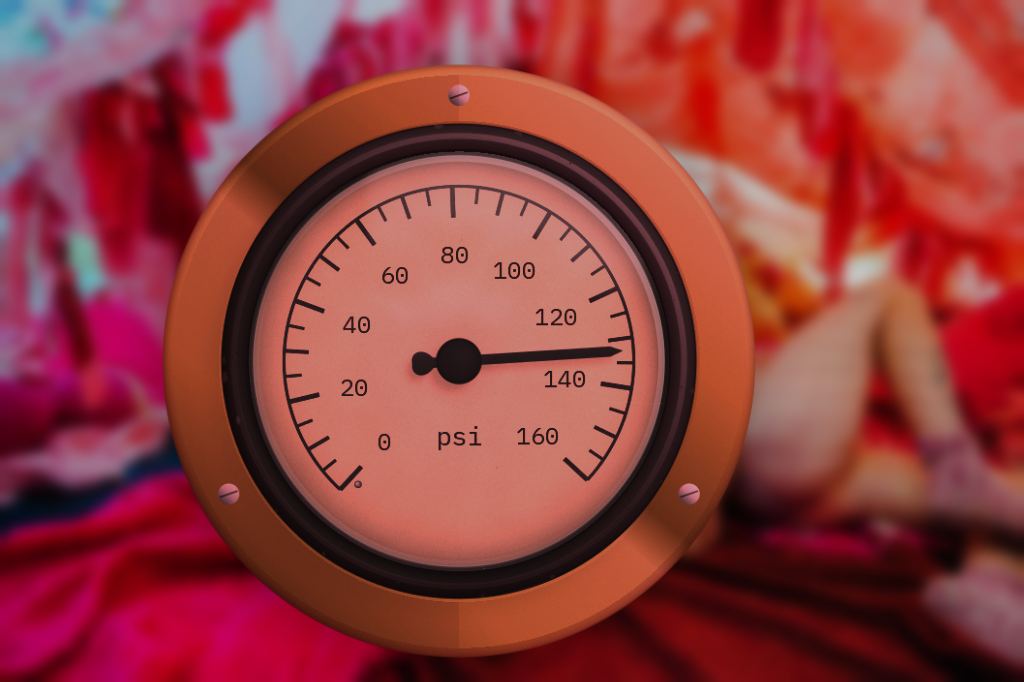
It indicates 132.5 psi
